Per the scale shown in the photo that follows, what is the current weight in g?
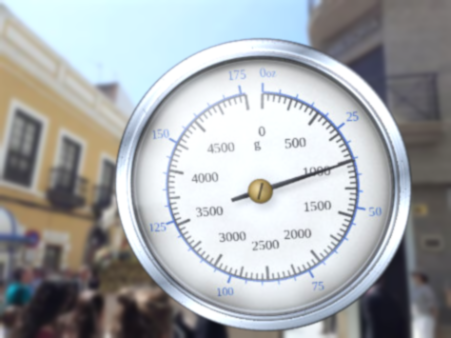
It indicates 1000 g
